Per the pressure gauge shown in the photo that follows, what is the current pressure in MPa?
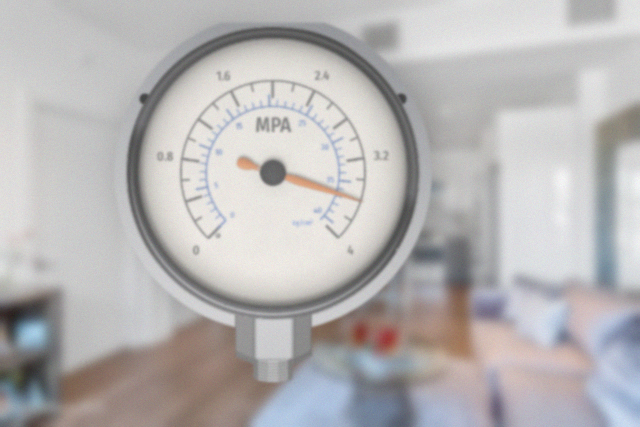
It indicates 3.6 MPa
